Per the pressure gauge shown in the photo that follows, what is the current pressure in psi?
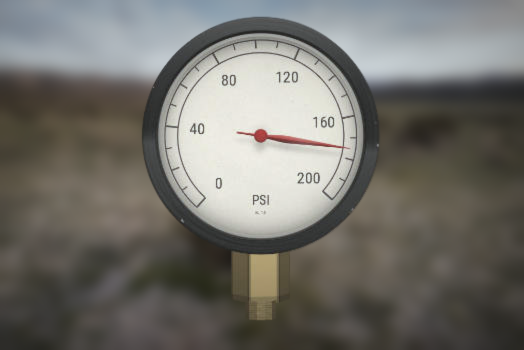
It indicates 175 psi
